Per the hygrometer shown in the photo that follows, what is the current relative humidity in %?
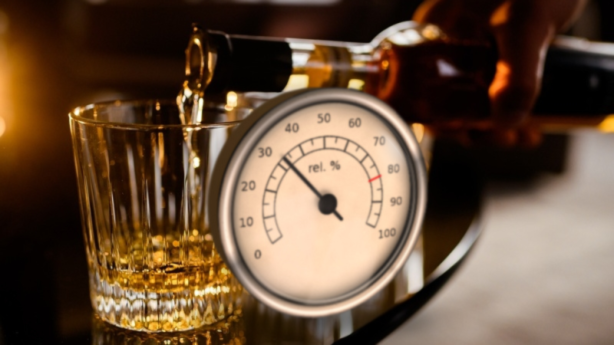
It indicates 32.5 %
